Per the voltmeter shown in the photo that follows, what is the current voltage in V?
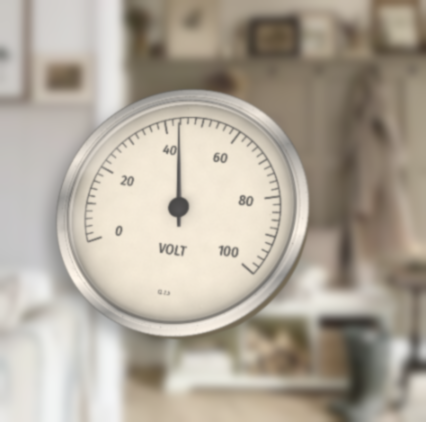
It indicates 44 V
